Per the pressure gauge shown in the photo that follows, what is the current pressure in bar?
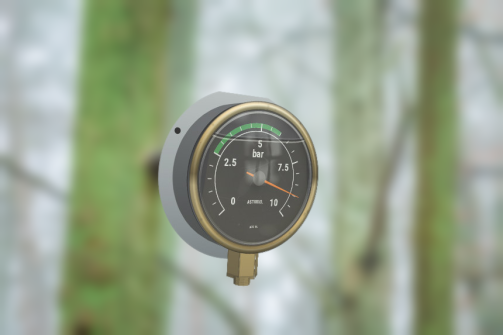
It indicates 9 bar
